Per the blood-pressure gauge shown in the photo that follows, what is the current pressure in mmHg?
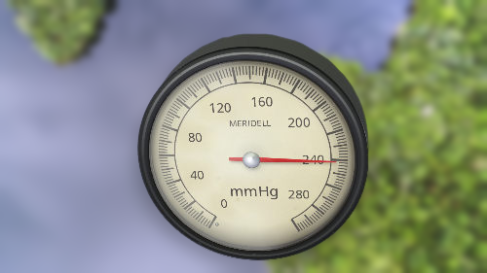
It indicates 240 mmHg
